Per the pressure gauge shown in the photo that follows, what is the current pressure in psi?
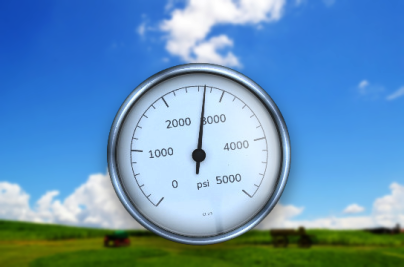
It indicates 2700 psi
